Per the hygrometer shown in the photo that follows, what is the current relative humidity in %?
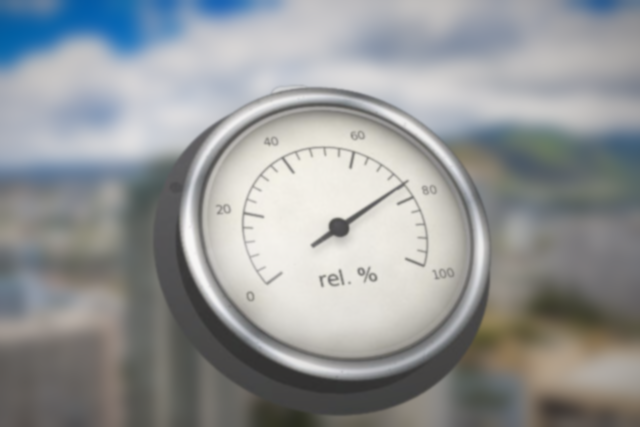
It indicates 76 %
